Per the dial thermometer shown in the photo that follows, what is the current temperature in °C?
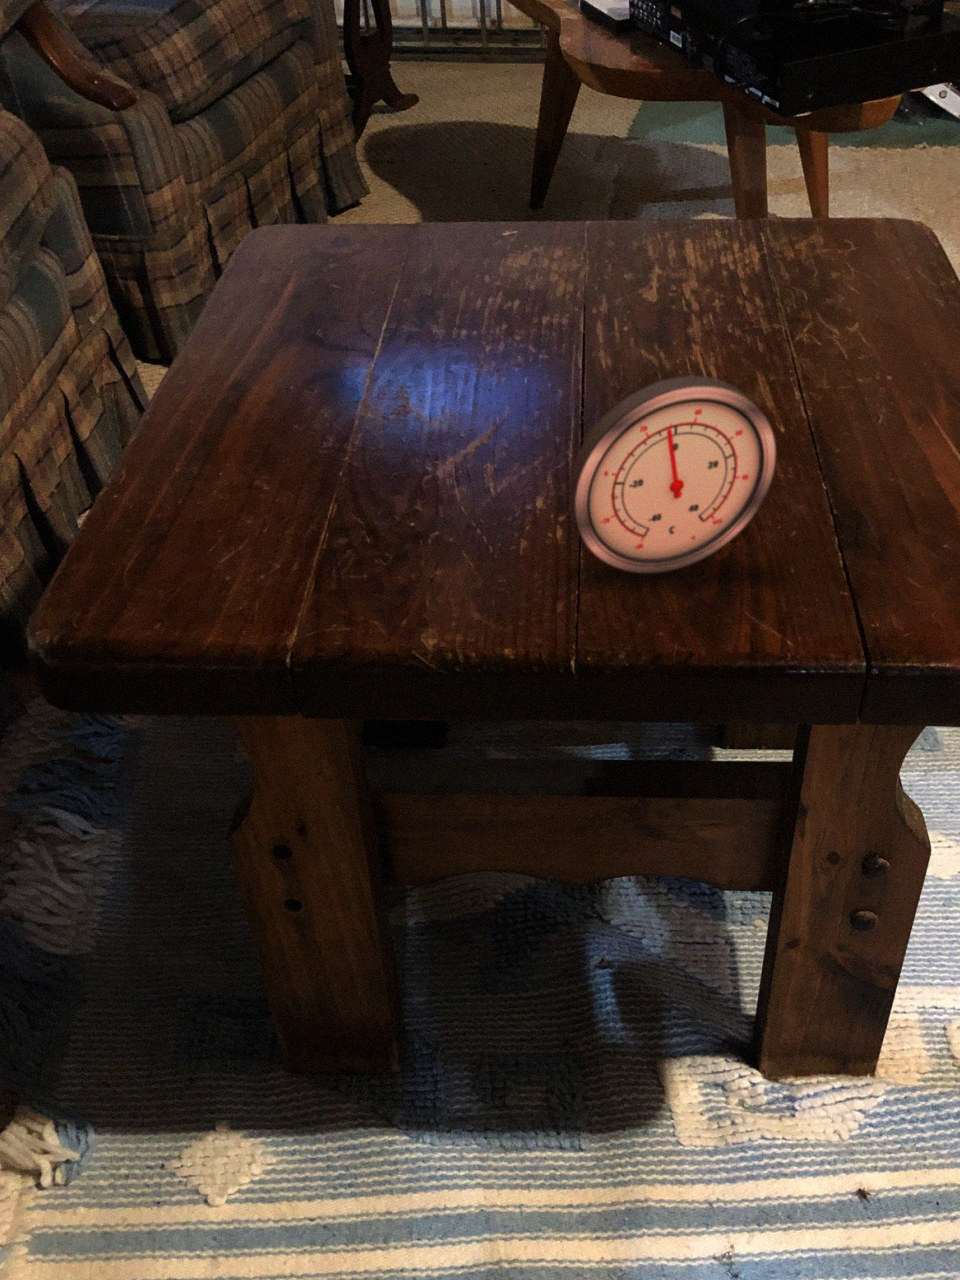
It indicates -2 °C
